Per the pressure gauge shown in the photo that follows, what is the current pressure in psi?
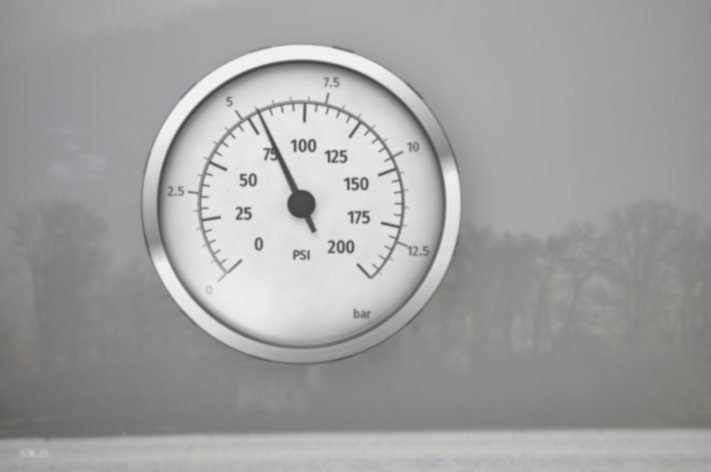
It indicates 80 psi
